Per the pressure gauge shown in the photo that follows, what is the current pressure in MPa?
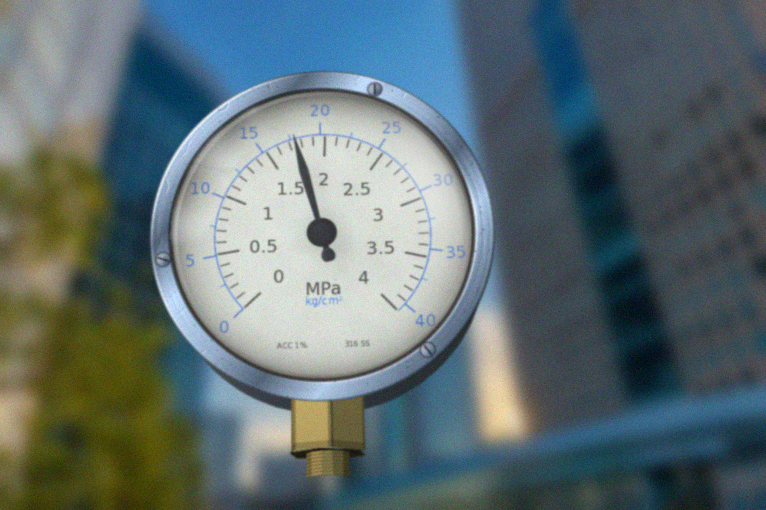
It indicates 1.75 MPa
